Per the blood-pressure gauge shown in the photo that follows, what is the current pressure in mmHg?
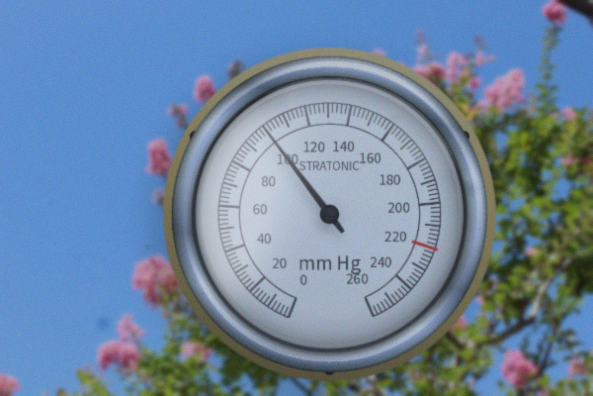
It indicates 100 mmHg
